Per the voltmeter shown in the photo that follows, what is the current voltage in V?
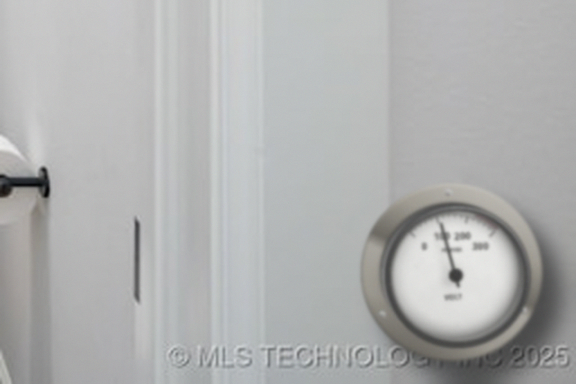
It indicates 100 V
